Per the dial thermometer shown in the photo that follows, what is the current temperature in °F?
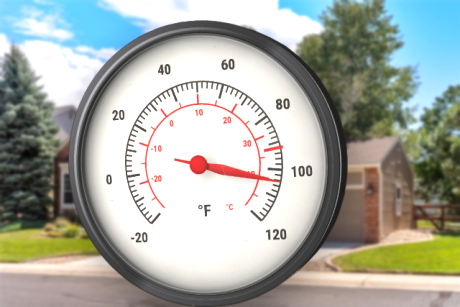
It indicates 104 °F
